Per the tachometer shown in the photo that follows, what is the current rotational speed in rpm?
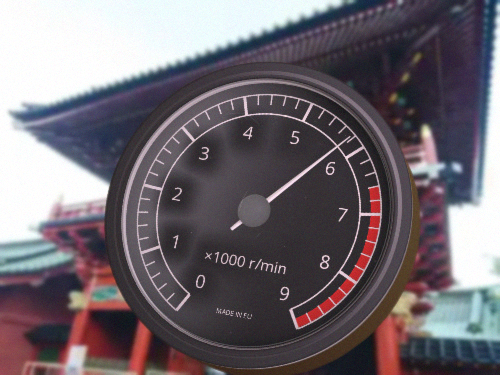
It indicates 5800 rpm
